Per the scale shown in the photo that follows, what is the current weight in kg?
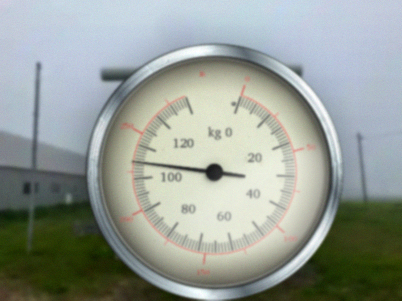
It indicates 105 kg
